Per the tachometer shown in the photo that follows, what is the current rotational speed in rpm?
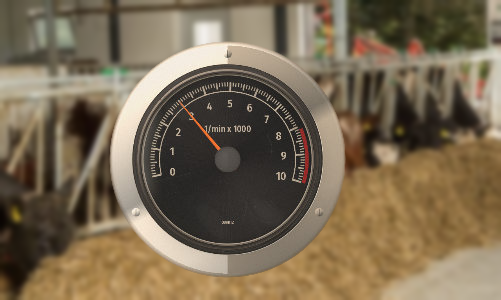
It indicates 3000 rpm
